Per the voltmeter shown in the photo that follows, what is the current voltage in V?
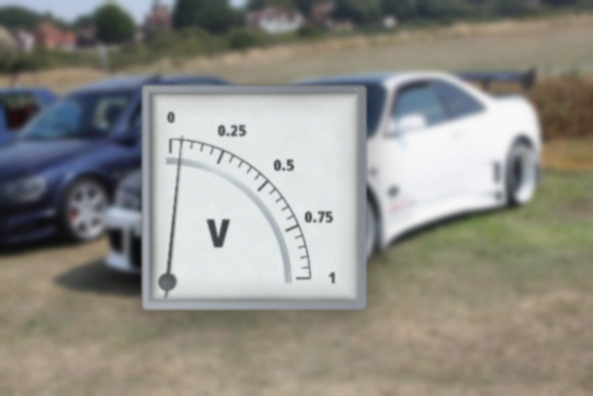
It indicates 0.05 V
